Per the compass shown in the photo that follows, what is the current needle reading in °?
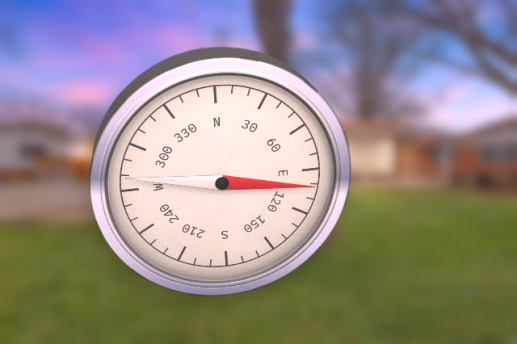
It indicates 100 °
